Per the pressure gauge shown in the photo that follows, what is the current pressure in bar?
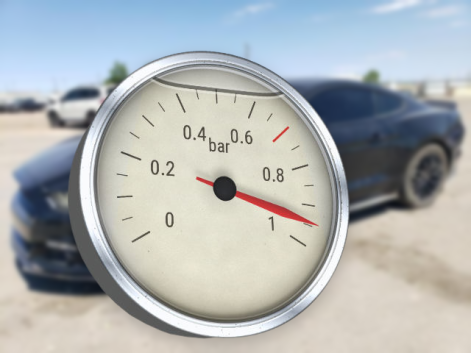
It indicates 0.95 bar
